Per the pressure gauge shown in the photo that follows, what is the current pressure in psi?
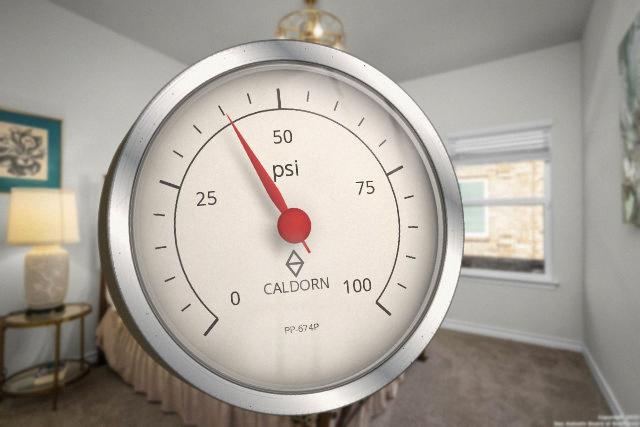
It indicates 40 psi
